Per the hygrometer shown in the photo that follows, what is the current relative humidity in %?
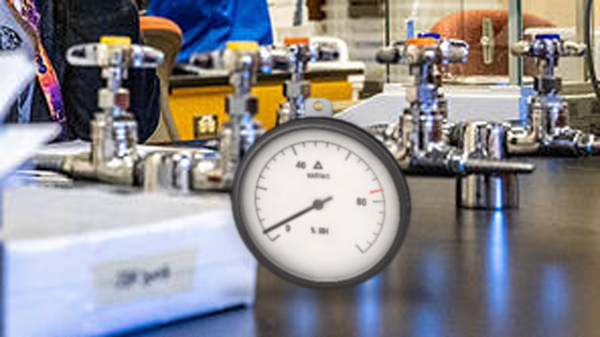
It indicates 4 %
